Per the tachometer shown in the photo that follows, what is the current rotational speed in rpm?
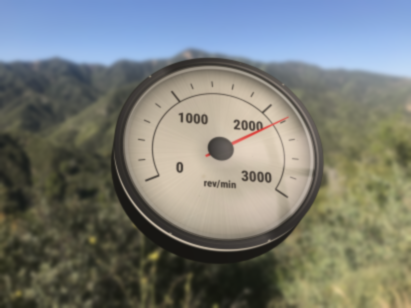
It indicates 2200 rpm
